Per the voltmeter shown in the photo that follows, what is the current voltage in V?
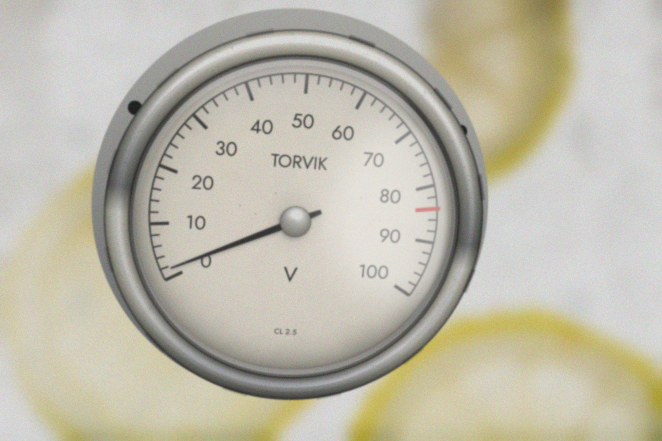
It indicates 2 V
